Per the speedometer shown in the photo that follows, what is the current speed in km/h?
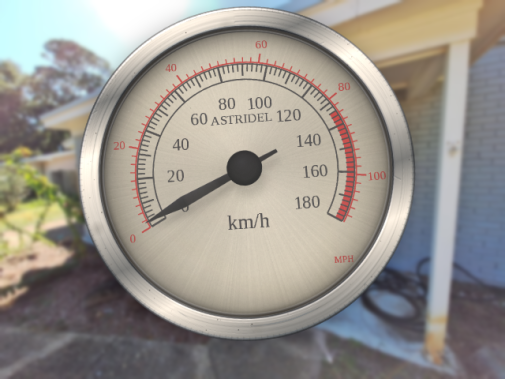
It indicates 2 km/h
